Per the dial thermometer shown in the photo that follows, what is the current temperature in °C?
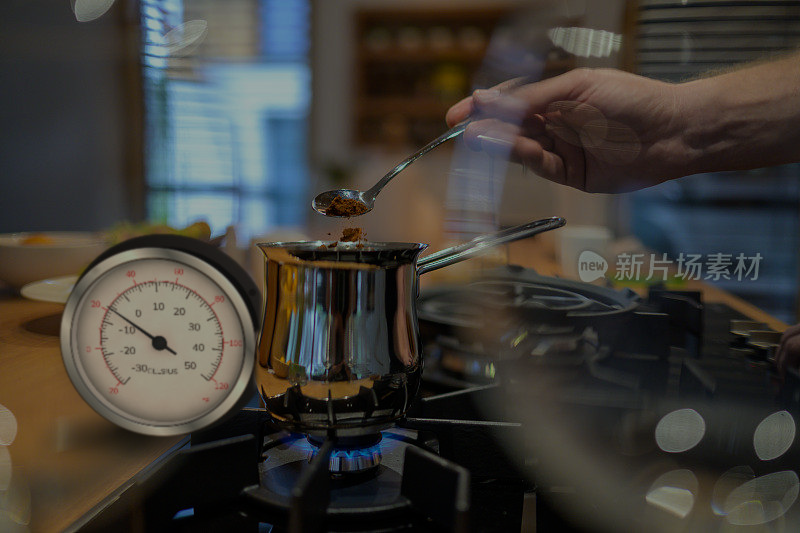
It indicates -5 °C
